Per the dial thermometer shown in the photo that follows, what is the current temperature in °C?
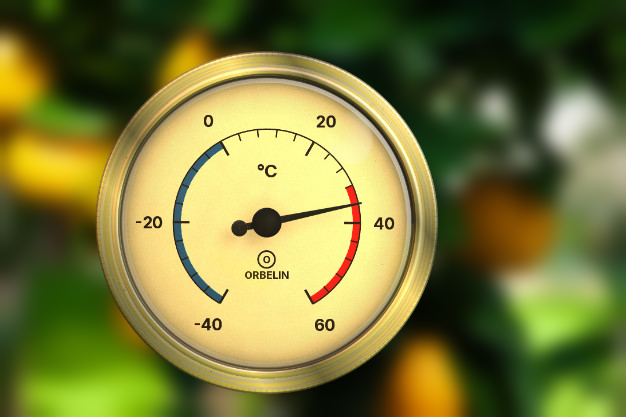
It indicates 36 °C
